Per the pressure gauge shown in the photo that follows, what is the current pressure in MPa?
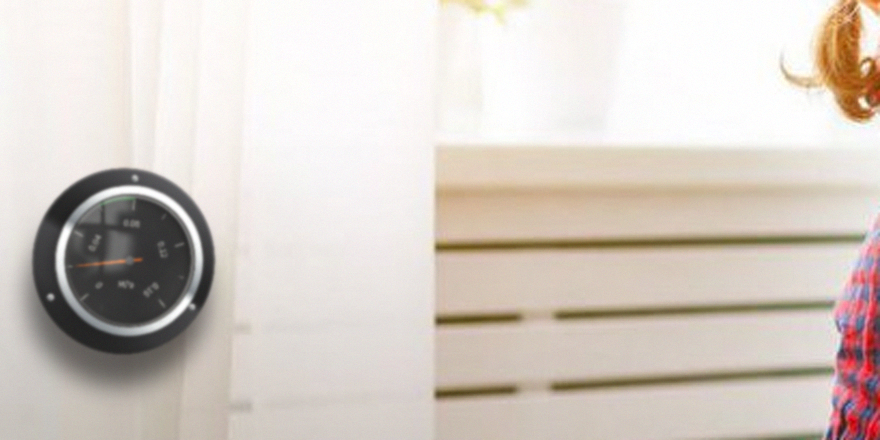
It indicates 0.02 MPa
